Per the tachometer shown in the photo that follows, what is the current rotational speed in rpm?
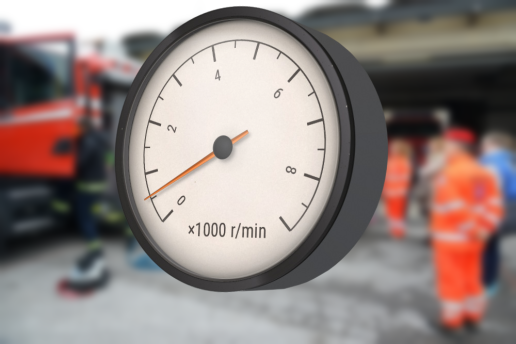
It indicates 500 rpm
